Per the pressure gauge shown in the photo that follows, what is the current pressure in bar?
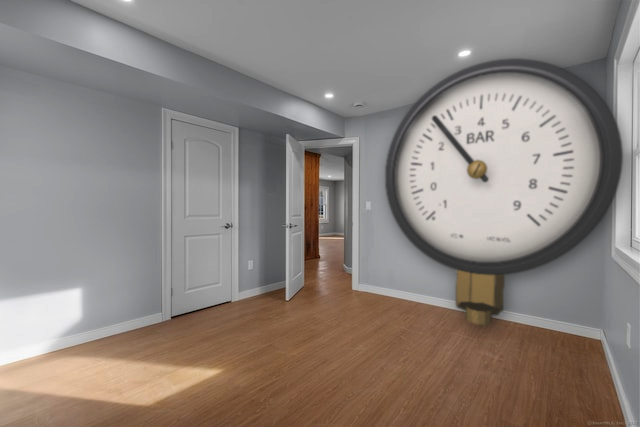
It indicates 2.6 bar
